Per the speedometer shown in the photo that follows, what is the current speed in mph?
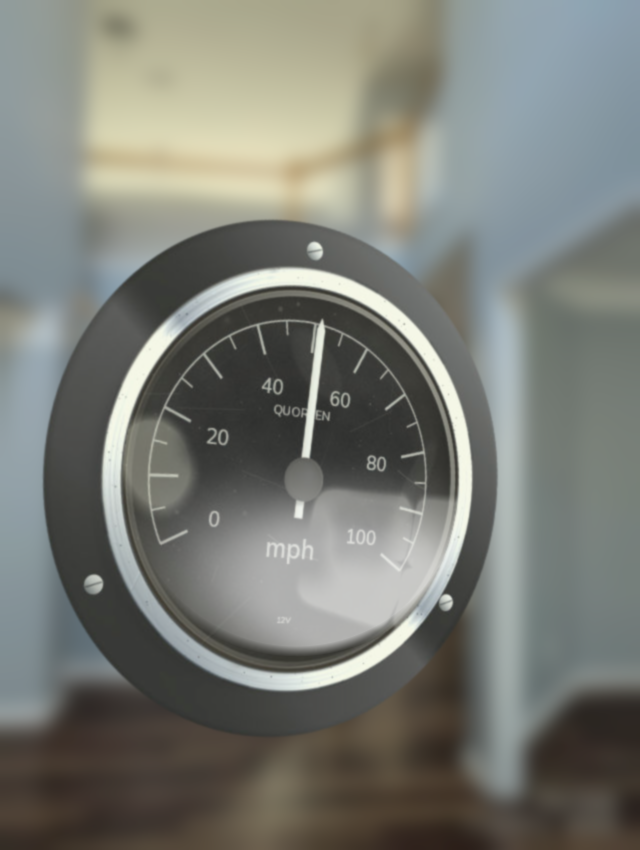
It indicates 50 mph
